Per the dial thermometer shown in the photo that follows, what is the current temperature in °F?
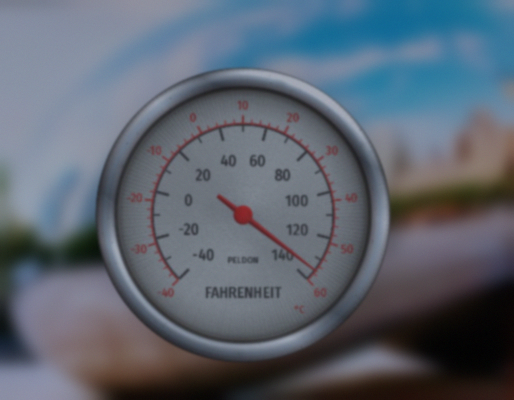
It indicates 135 °F
